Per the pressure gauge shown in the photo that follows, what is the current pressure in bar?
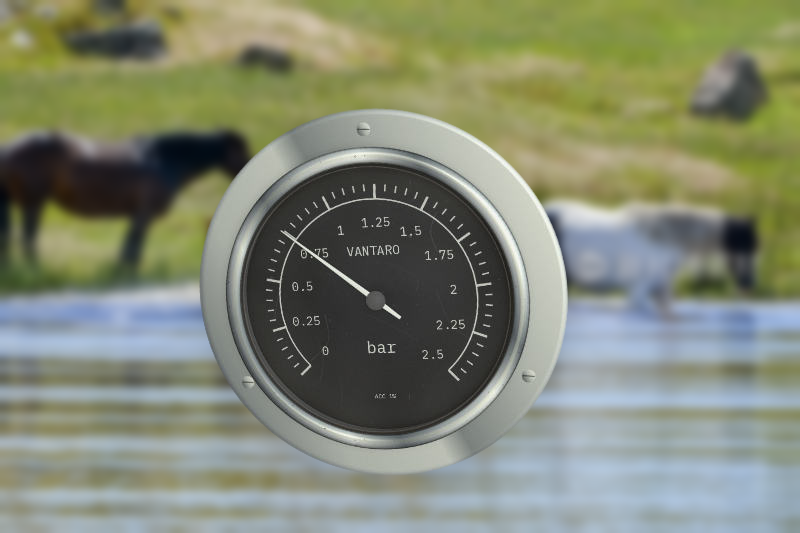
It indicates 0.75 bar
